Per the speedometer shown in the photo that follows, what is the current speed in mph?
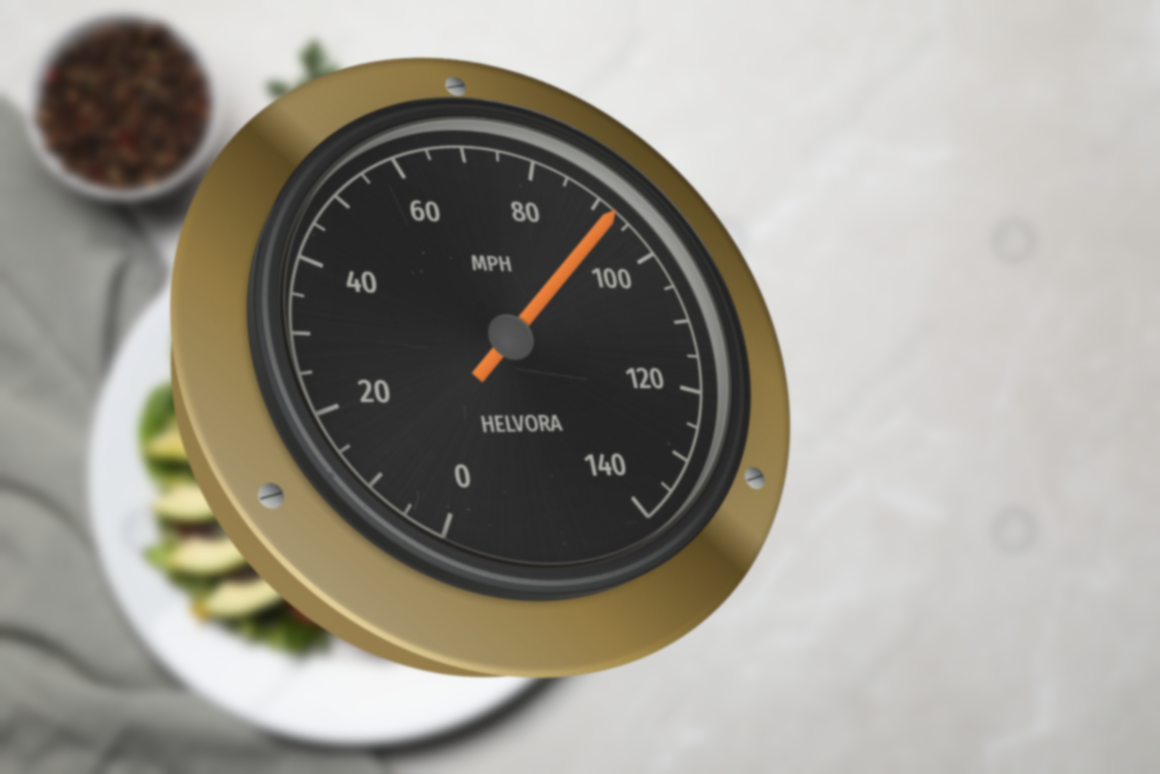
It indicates 92.5 mph
